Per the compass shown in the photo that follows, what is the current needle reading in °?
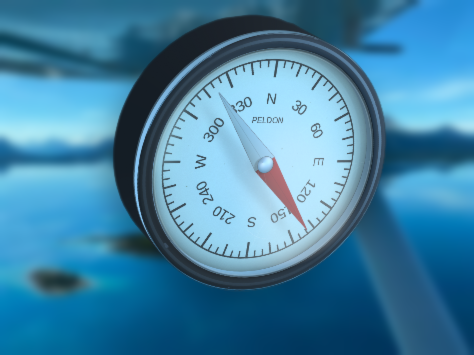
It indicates 140 °
